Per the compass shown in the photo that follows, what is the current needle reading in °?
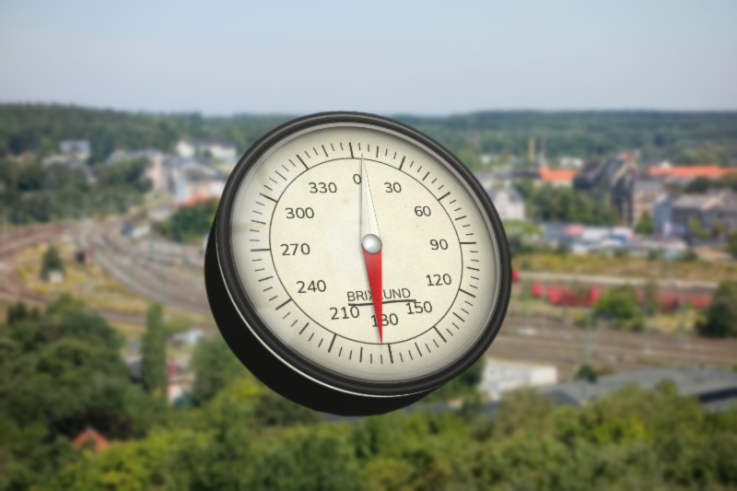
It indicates 185 °
